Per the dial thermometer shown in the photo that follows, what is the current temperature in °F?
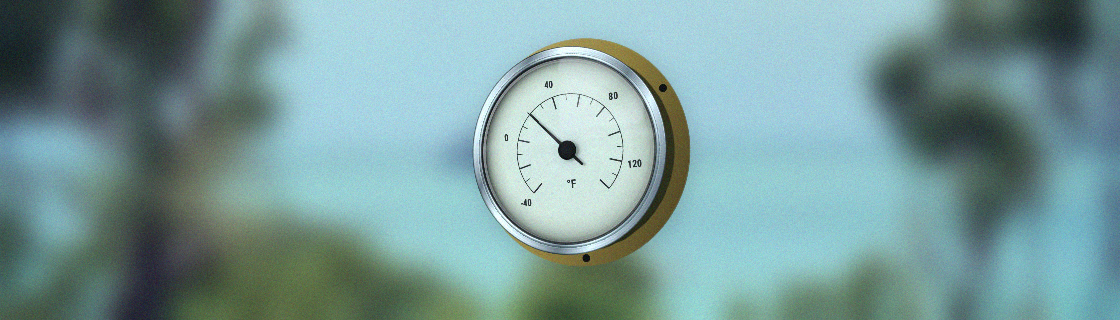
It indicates 20 °F
